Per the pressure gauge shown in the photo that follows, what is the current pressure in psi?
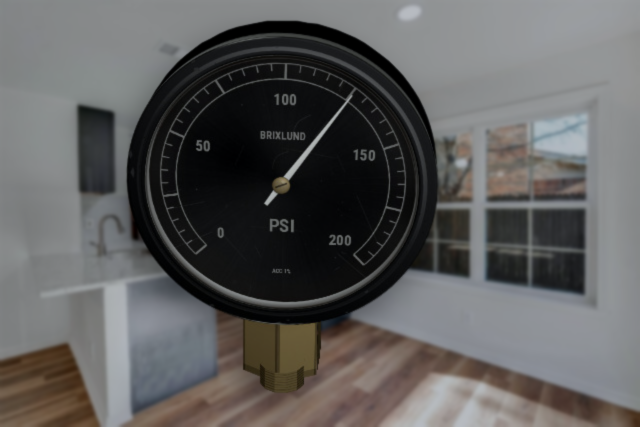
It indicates 125 psi
